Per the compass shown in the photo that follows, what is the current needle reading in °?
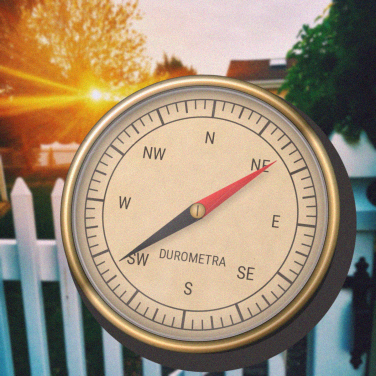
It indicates 50 °
